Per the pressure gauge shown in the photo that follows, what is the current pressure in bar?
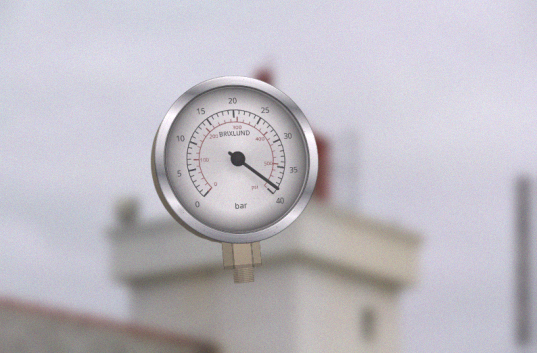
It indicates 39 bar
